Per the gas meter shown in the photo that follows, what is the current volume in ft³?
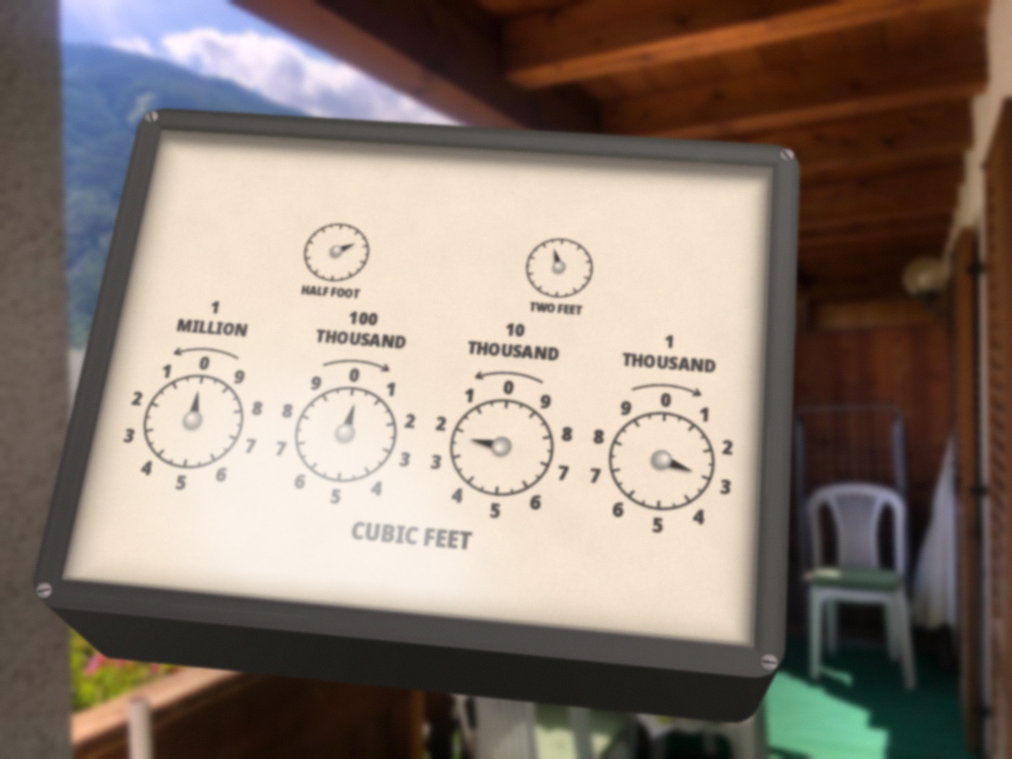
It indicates 2300 ft³
